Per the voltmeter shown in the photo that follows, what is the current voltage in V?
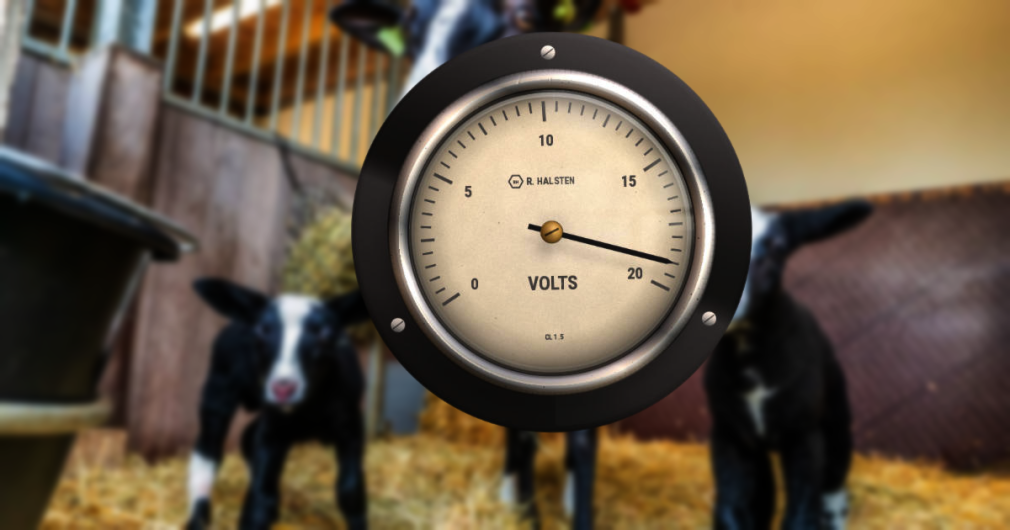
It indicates 19 V
